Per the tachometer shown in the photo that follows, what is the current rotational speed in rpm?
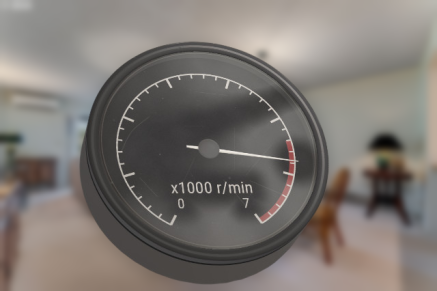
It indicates 5800 rpm
